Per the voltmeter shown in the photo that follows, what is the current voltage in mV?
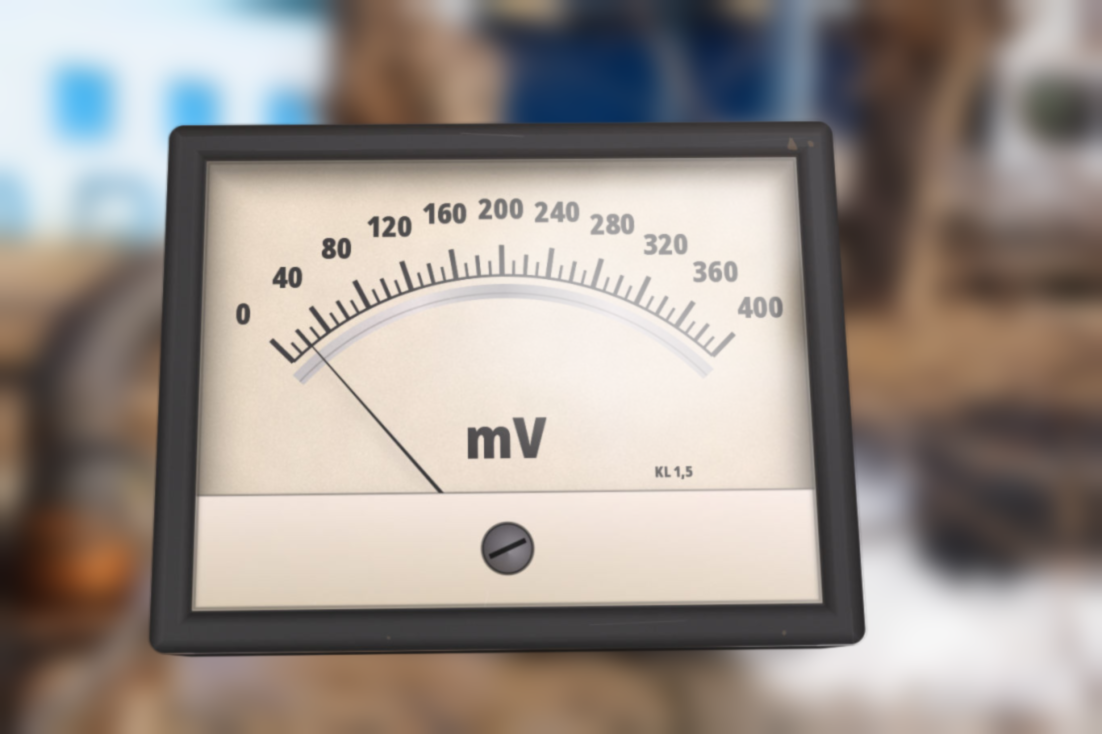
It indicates 20 mV
